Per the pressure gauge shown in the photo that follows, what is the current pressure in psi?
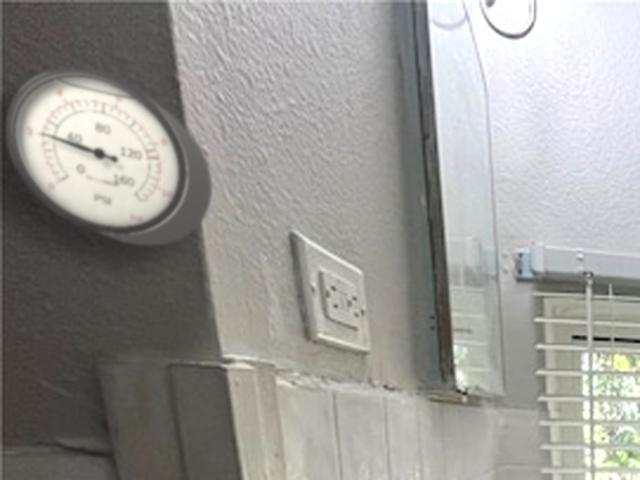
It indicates 30 psi
